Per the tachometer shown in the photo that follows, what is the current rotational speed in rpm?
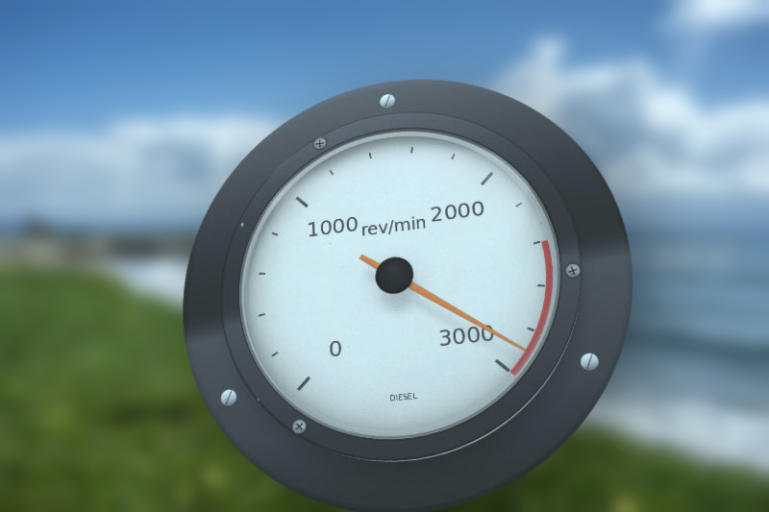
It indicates 2900 rpm
